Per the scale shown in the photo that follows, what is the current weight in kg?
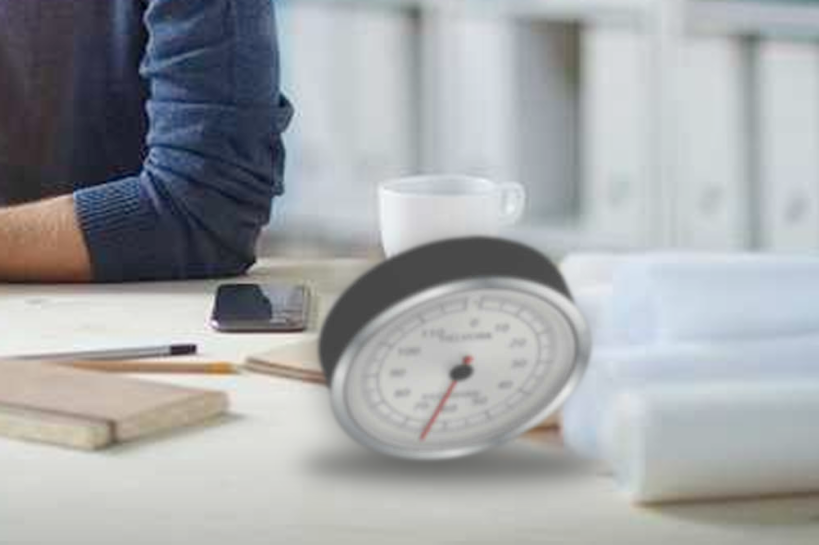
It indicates 65 kg
